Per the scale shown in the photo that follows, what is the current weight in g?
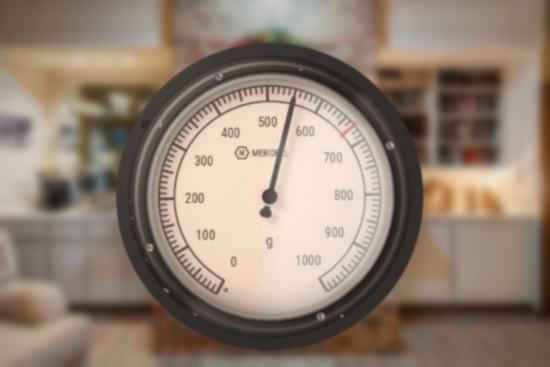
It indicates 550 g
